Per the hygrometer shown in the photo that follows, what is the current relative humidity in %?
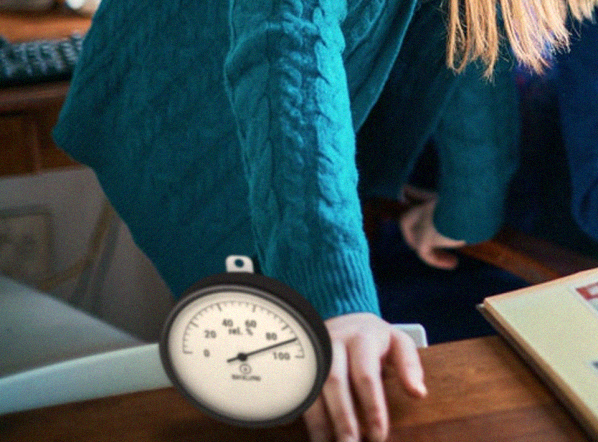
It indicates 88 %
